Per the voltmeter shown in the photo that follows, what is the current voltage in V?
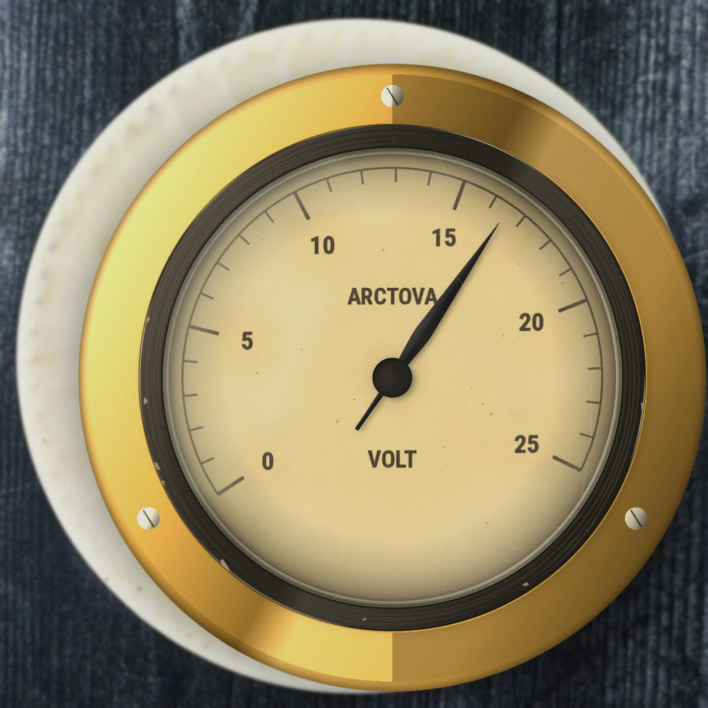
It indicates 16.5 V
